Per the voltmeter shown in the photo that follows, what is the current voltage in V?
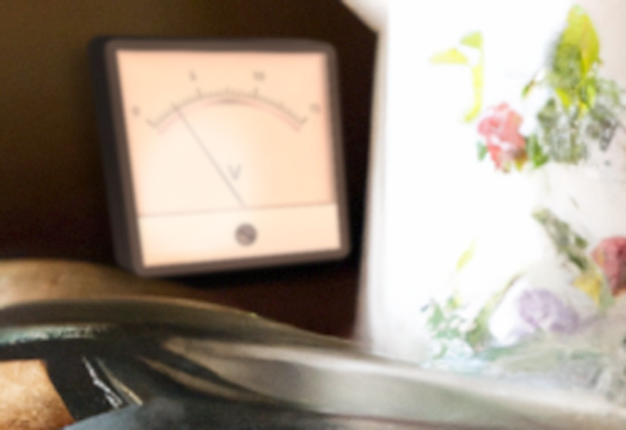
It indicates 2.5 V
